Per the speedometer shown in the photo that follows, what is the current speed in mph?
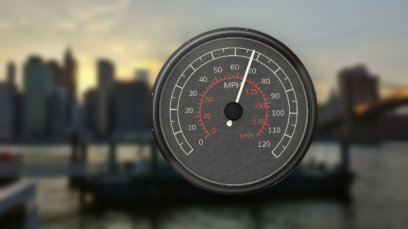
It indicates 67.5 mph
